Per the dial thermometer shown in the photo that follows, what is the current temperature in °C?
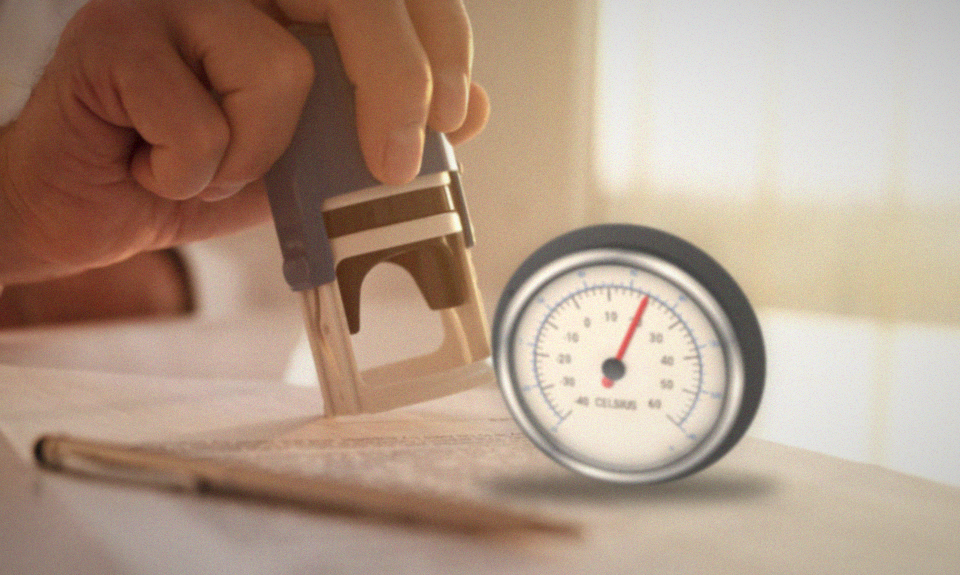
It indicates 20 °C
